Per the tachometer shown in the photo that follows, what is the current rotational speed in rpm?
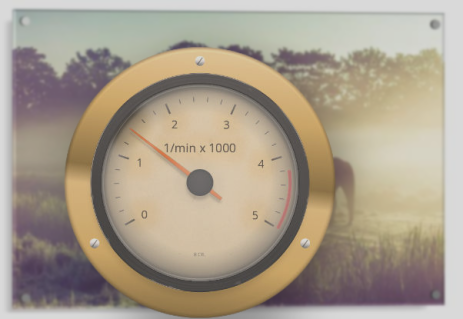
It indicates 1400 rpm
